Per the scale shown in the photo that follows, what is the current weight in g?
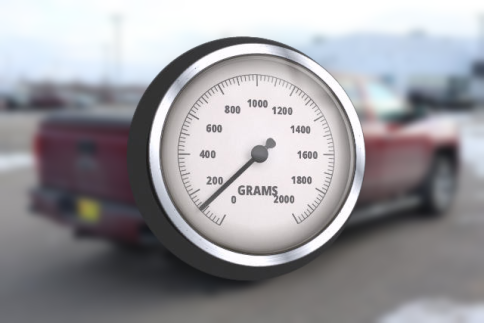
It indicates 120 g
